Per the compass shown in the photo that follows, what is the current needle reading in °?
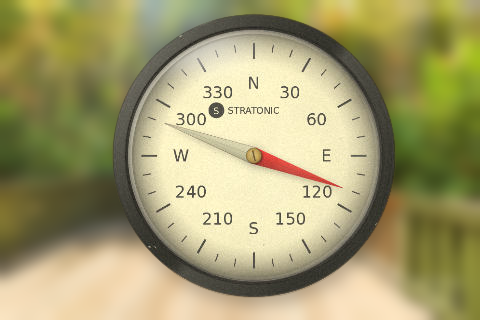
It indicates 110 °
